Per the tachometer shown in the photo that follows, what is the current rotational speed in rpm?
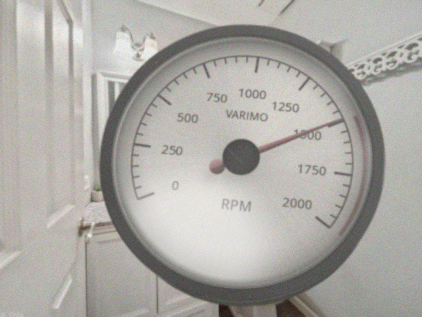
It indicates 1500 rpm
